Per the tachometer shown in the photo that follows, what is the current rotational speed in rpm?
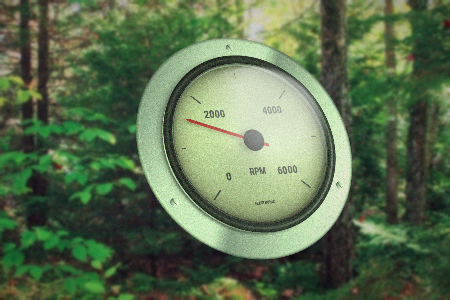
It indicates 1500 rpm
